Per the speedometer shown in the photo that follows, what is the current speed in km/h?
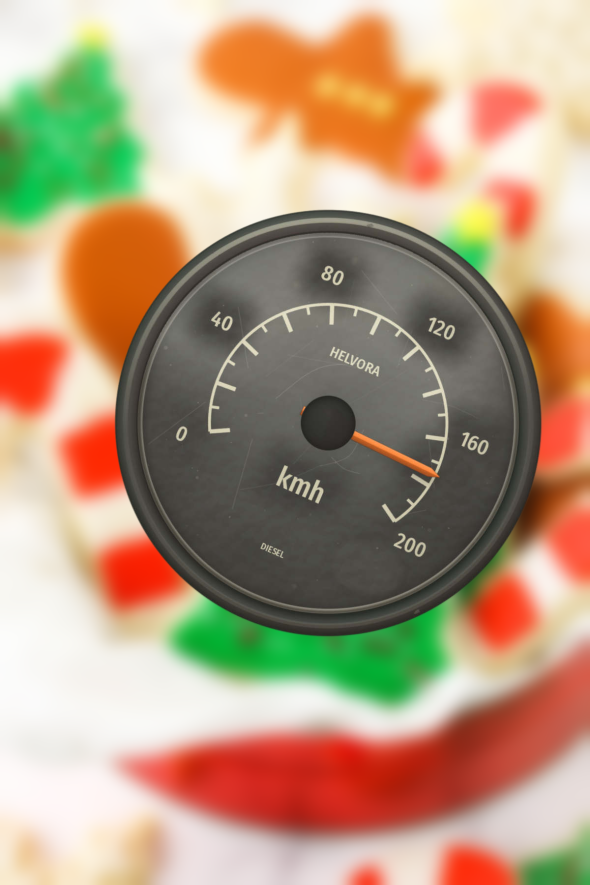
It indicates 175 km/h
